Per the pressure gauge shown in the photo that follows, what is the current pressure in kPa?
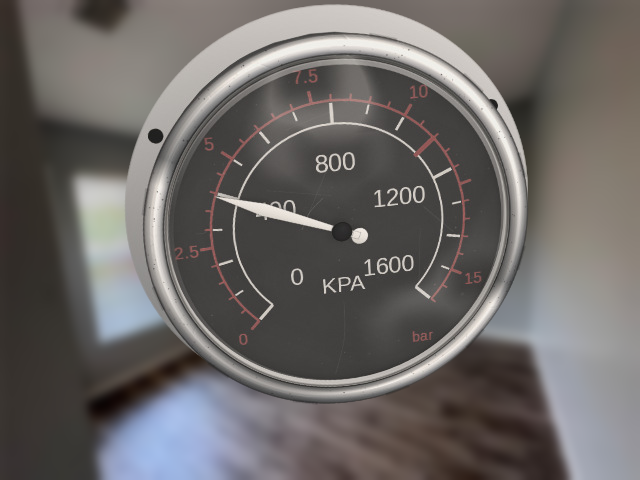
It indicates 400 kPa
